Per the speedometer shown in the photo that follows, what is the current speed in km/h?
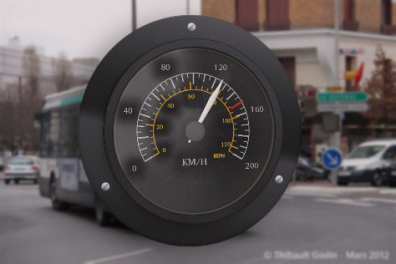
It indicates 125 km/h
